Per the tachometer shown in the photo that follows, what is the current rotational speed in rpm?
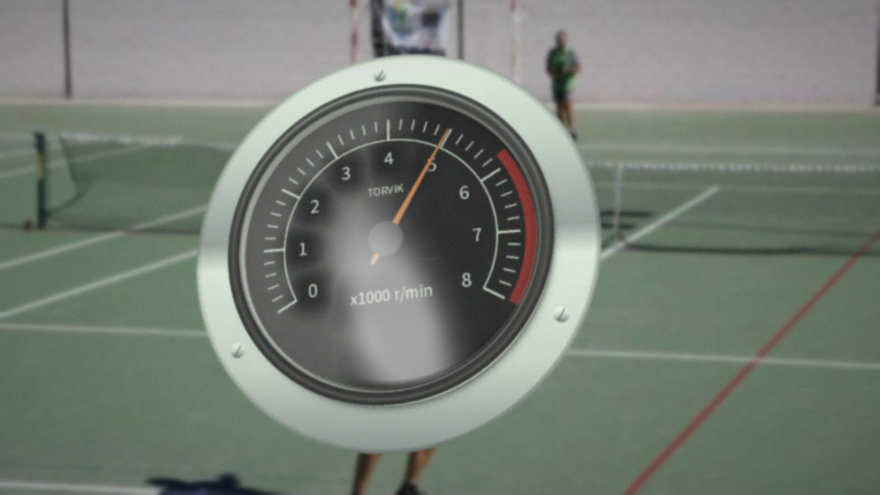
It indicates 5000 rpm
